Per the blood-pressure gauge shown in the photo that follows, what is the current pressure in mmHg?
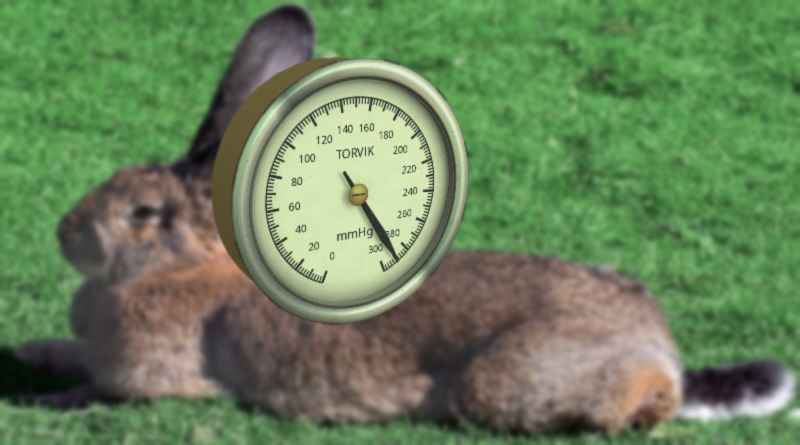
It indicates 290 mmHg
